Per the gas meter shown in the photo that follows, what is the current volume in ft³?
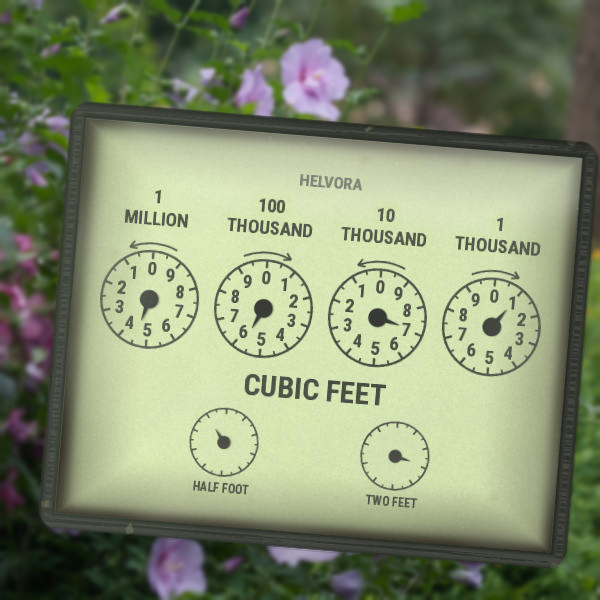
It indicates 457100 ft³
